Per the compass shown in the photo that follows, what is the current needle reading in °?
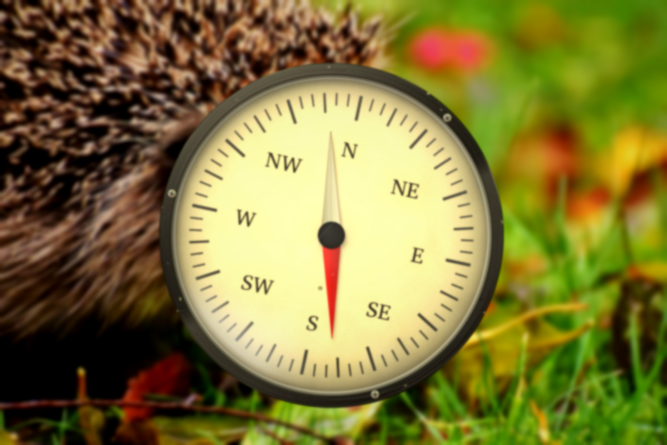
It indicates 167.5 °
